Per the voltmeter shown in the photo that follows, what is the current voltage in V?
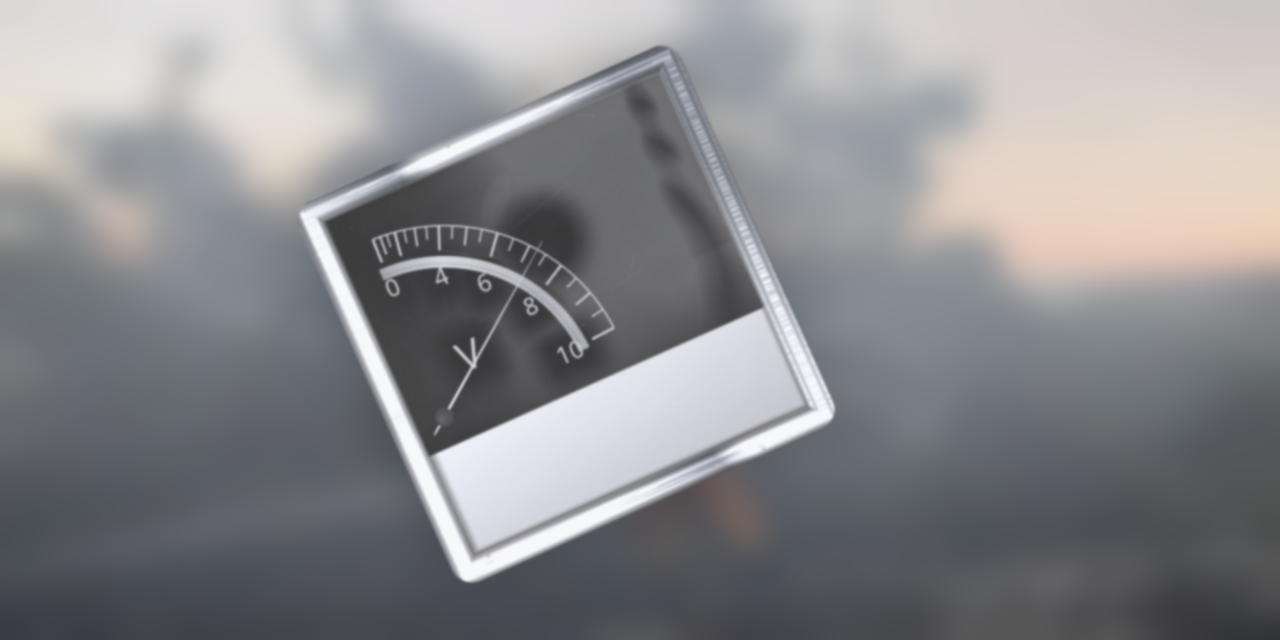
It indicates 7.25 V
